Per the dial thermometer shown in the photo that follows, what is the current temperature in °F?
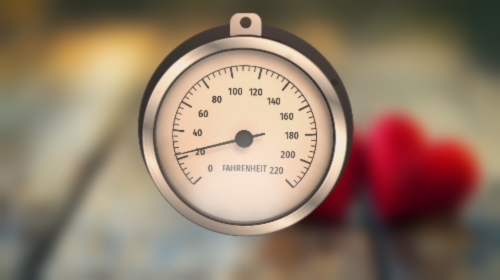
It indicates 24 °F
